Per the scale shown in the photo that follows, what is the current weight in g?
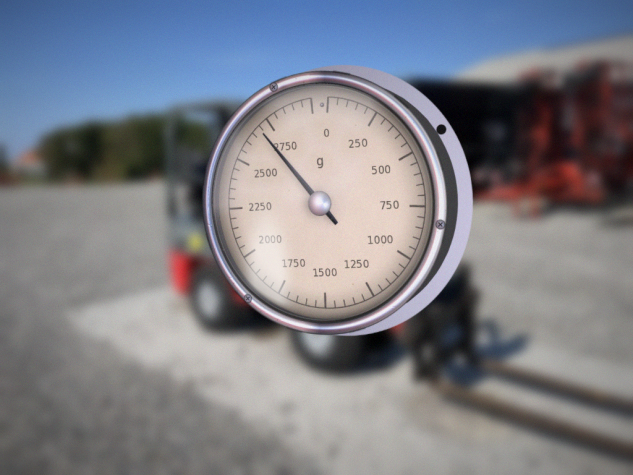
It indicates 2700 g
